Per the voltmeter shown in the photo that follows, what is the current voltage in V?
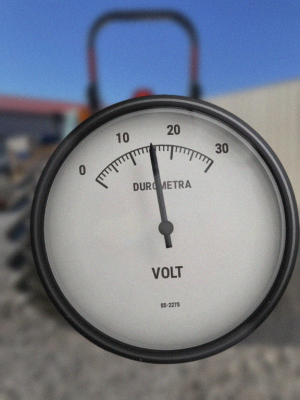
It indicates 15 V
